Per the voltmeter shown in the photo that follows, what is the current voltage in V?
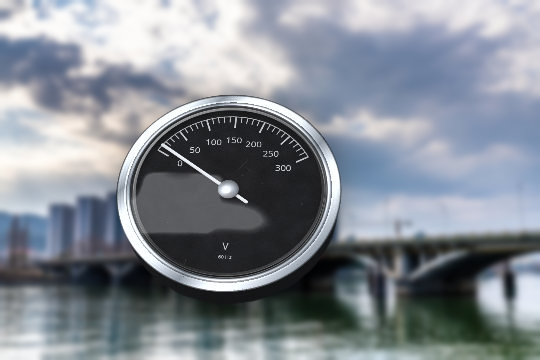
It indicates 10 V
